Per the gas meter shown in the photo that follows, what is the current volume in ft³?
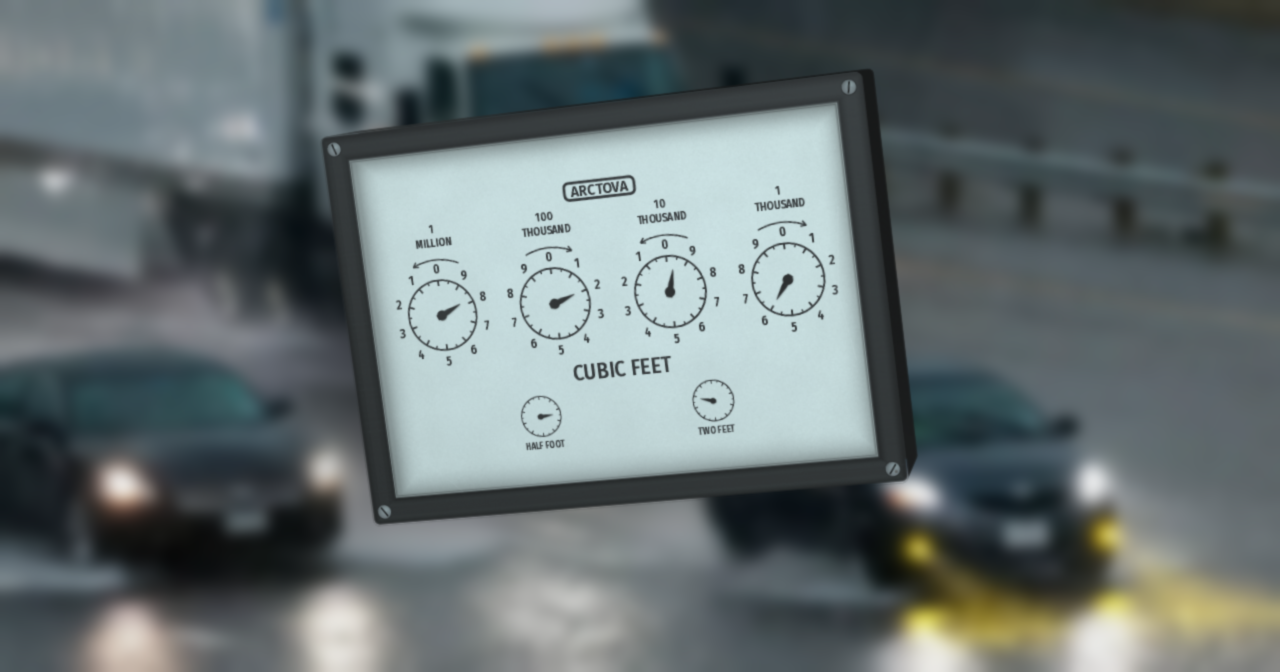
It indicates 819600 ft³
